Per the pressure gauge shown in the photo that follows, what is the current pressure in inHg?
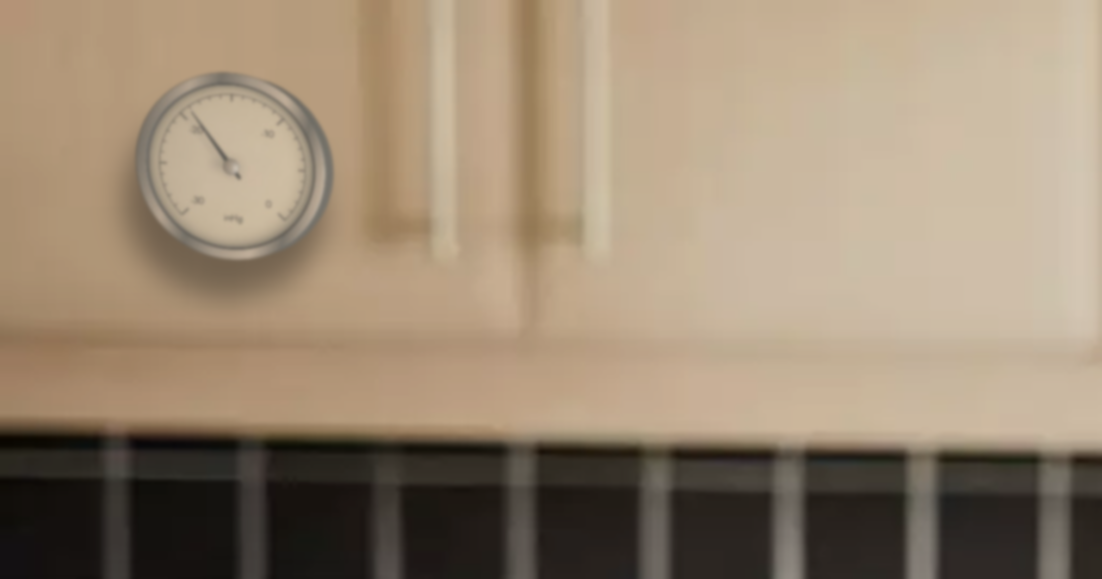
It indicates -19 inHg
